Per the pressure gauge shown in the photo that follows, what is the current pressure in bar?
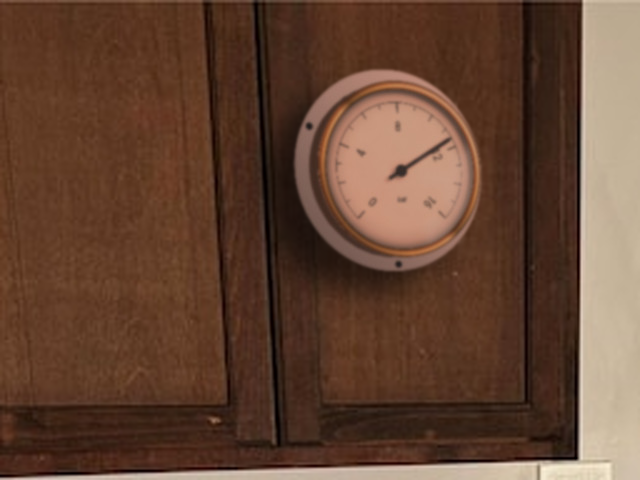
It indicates 11.5 bar
